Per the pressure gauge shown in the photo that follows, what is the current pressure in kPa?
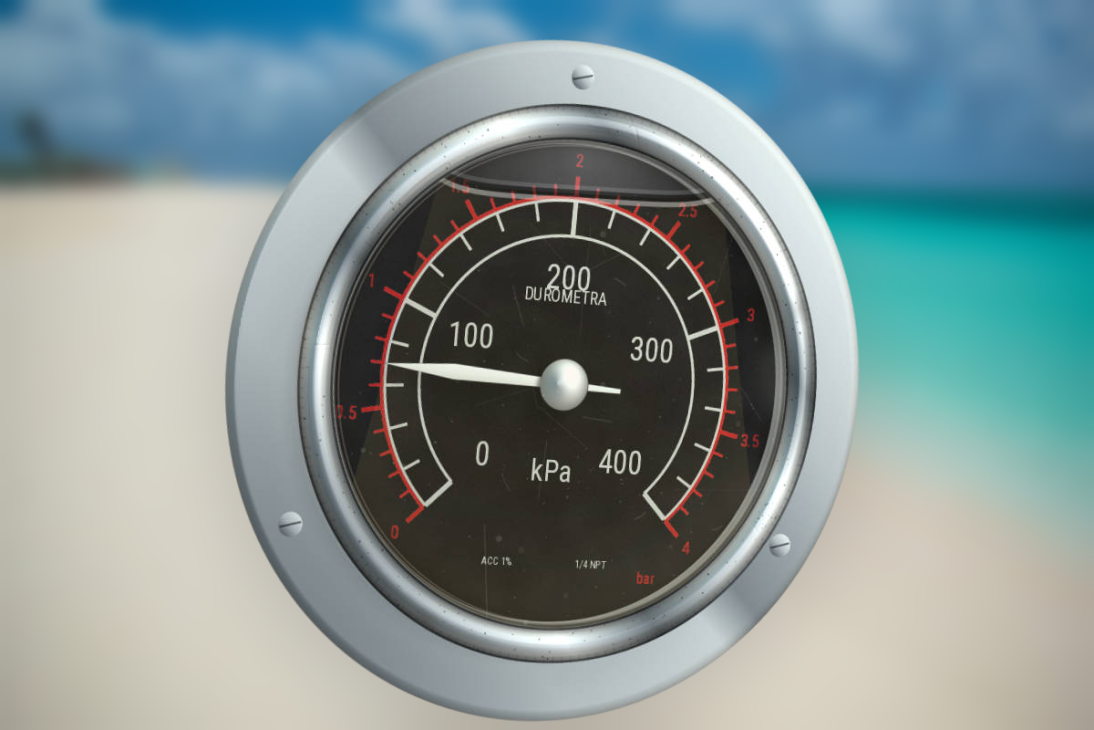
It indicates 70 kPa
